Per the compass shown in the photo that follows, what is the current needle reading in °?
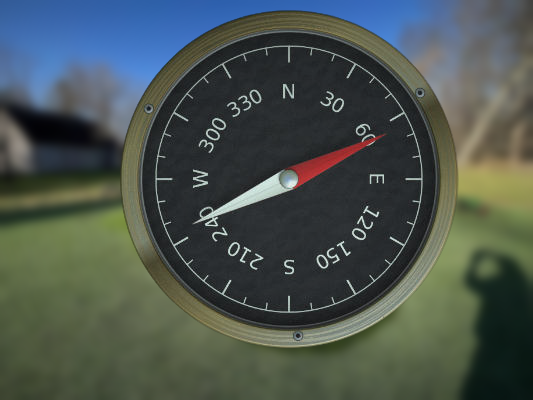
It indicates 65 °
